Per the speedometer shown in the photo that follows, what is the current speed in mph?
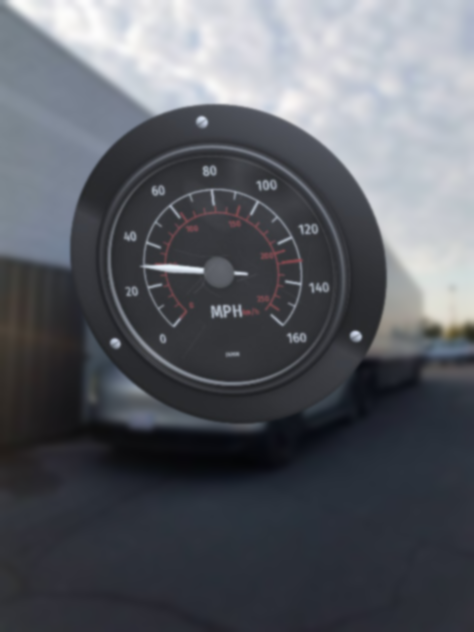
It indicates 30 mph
